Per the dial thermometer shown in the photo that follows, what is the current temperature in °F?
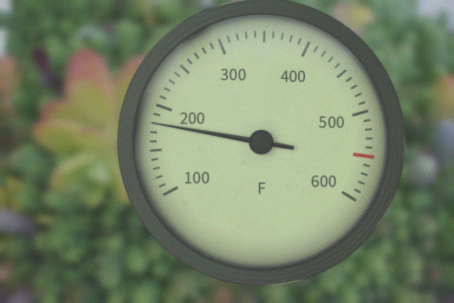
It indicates 180 °F
